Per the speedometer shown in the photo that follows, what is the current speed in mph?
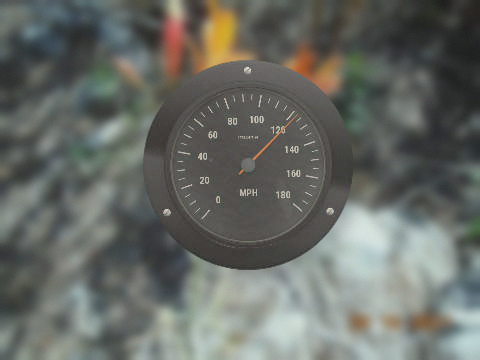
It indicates 122.5 mph
